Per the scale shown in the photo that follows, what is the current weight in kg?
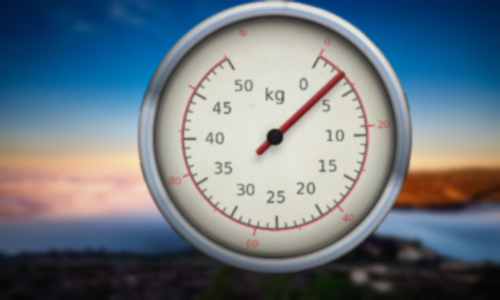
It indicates 3 kg
